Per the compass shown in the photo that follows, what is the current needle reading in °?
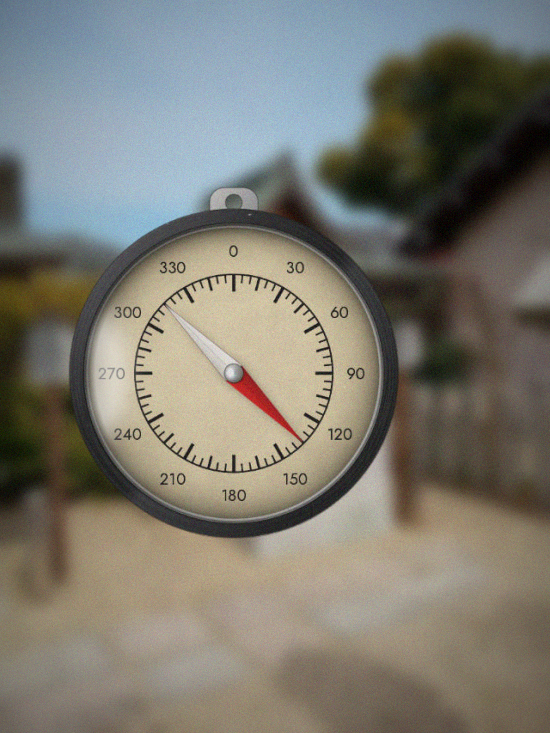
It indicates 135 °
